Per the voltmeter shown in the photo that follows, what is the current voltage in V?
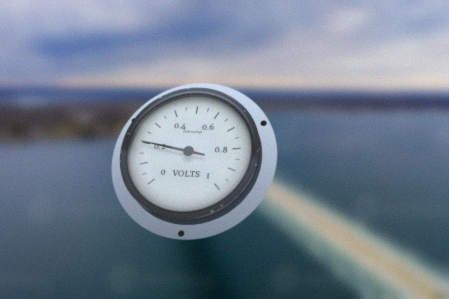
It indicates 0.2 V
